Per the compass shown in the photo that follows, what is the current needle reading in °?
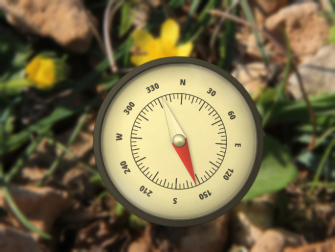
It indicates 155 °
